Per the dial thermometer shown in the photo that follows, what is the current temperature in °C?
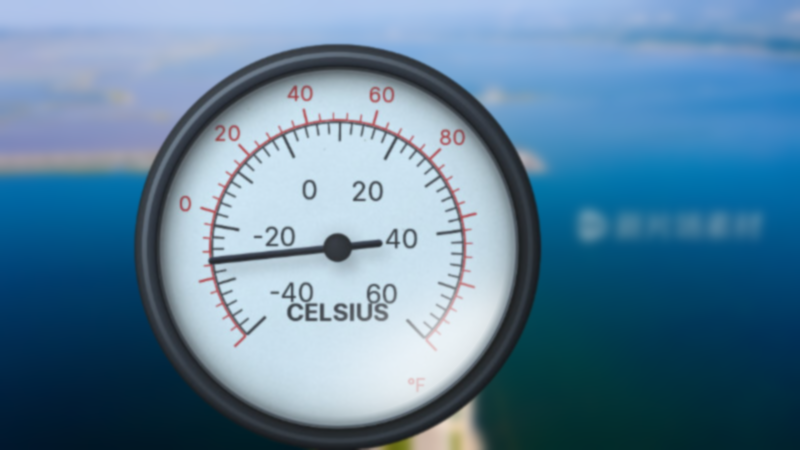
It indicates -26 °C
